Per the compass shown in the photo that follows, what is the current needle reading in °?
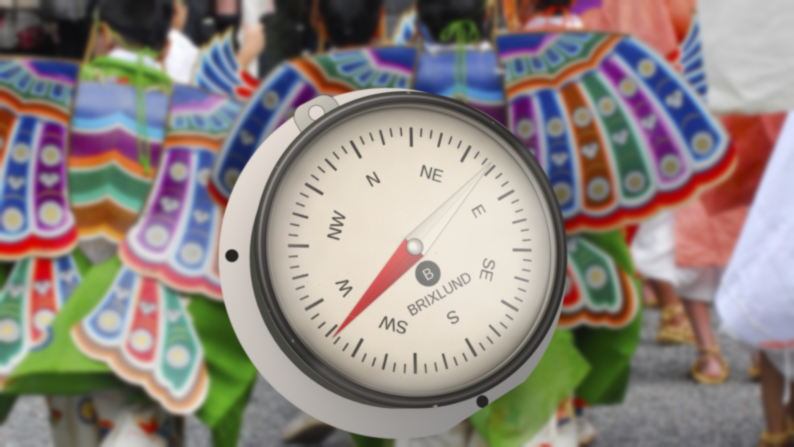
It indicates 252.5 °
